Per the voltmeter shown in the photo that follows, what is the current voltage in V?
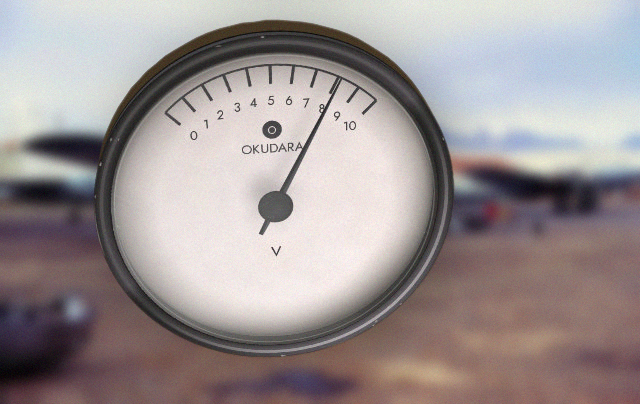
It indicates 8 V
